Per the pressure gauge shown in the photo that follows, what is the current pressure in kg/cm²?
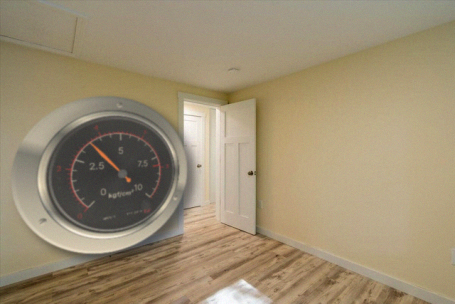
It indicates 3.5 kg/cm²
